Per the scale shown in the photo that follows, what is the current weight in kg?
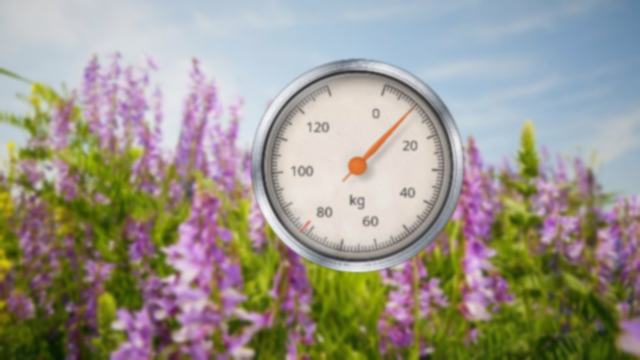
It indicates 10 kg
